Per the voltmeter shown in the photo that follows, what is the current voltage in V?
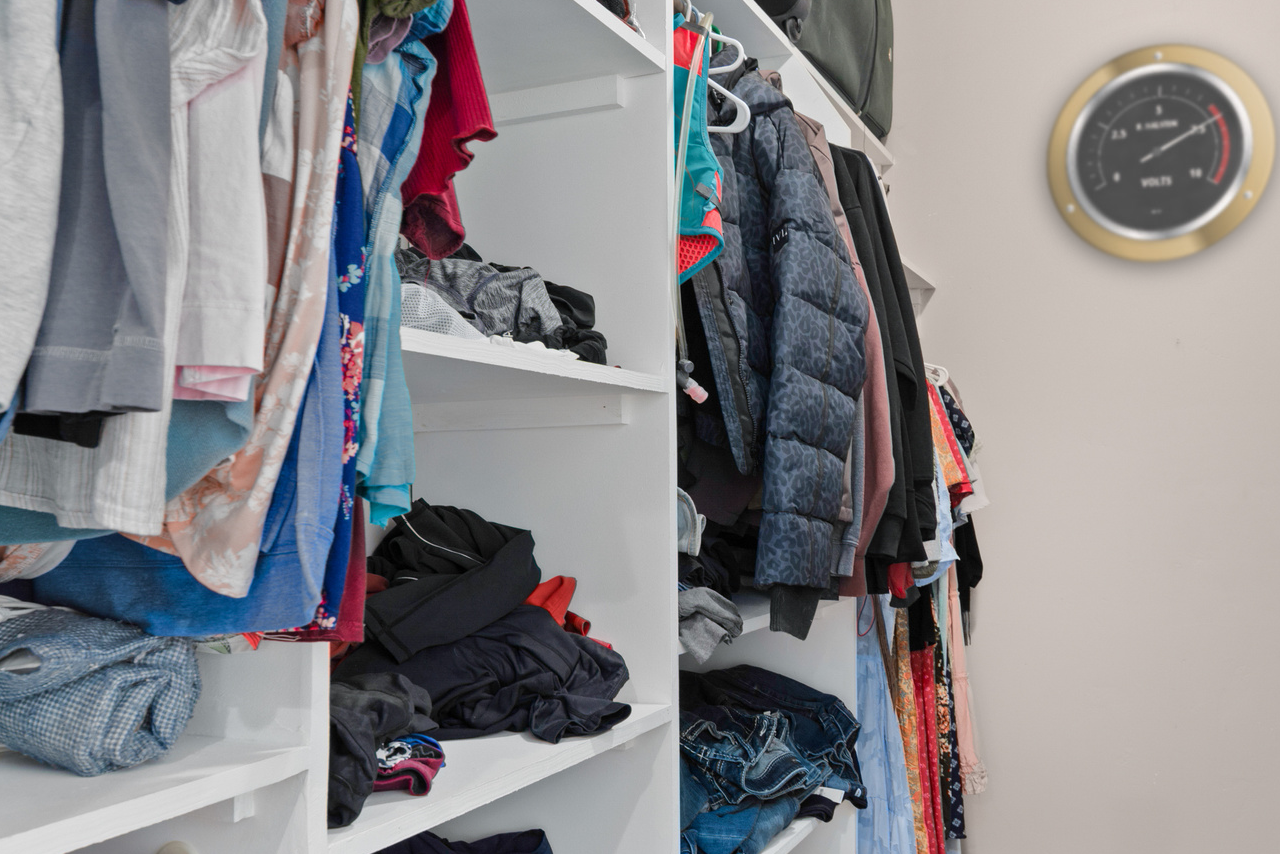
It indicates 7.5 V
